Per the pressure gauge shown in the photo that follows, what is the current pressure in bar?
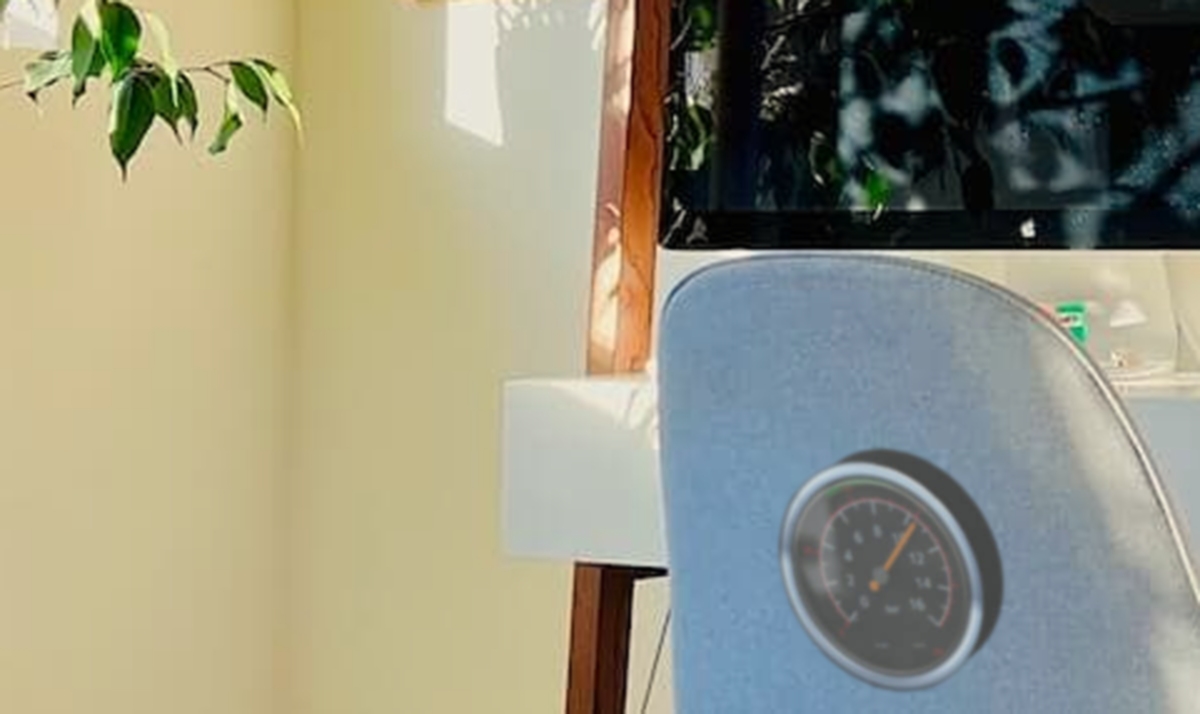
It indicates 10.5 bar
